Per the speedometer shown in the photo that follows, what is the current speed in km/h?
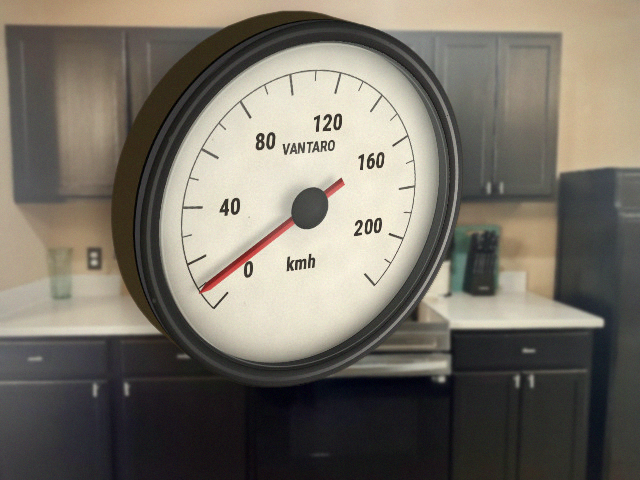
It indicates 10 km/h
